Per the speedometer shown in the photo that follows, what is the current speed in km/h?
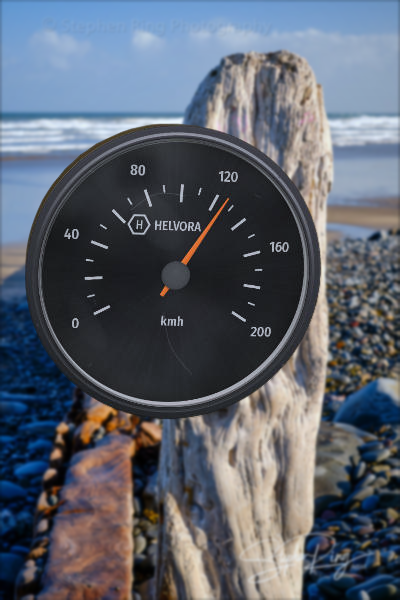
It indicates 125 km/h
